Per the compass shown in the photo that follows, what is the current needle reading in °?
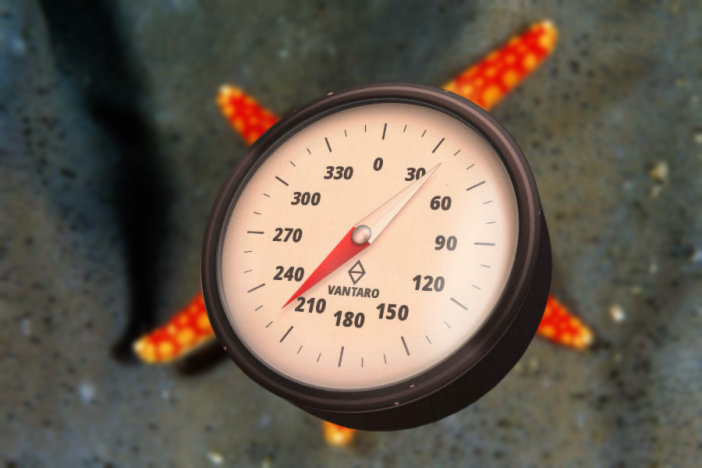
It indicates 220 °
